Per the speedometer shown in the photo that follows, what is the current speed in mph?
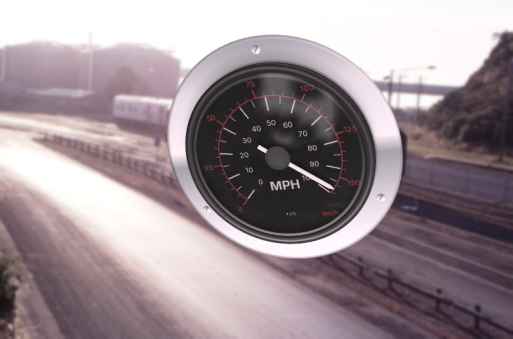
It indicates 97.5 mph
